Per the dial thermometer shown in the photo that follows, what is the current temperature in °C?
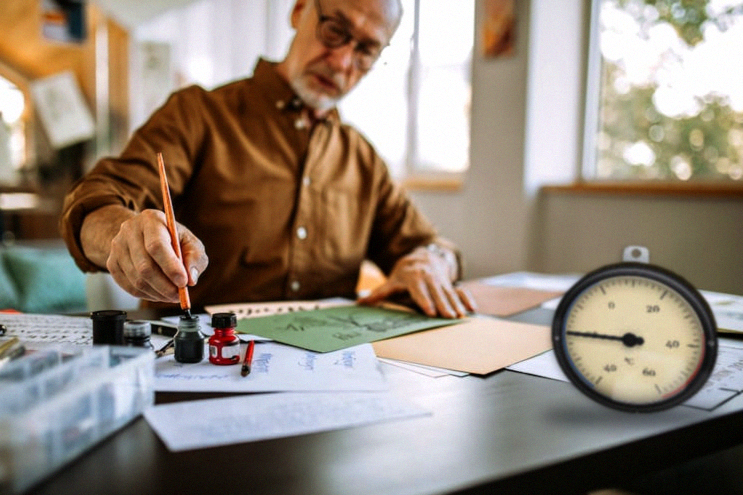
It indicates -20 °C
